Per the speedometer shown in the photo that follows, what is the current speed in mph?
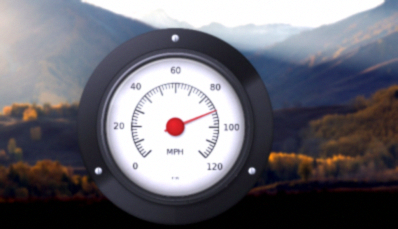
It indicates 90 mph
